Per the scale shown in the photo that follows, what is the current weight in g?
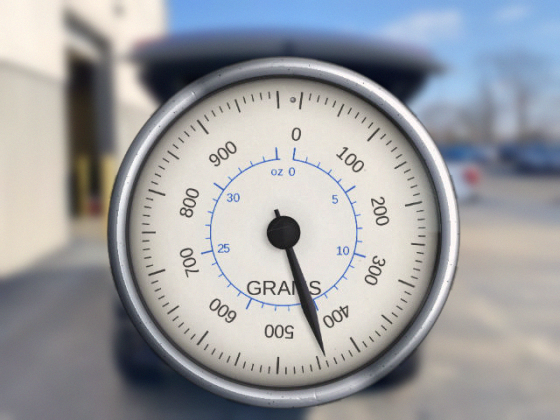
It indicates 440 g
